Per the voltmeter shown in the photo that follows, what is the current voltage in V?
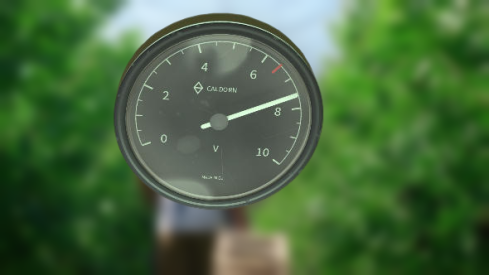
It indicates 7.5 V
